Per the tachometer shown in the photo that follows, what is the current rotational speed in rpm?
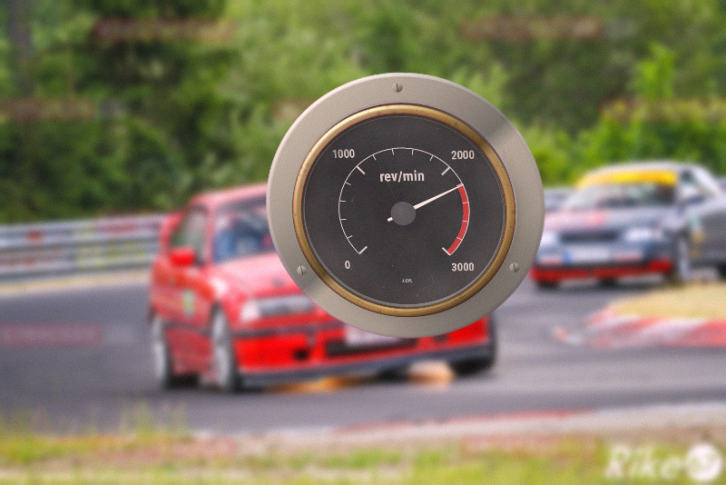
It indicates 2200 rpm
